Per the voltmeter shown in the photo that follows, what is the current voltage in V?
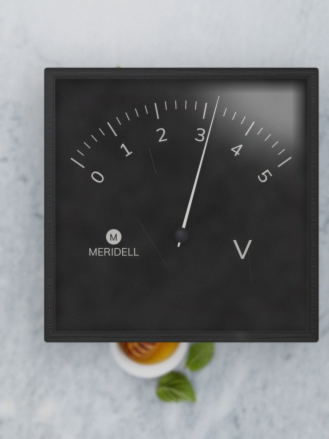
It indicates 3.2 V
